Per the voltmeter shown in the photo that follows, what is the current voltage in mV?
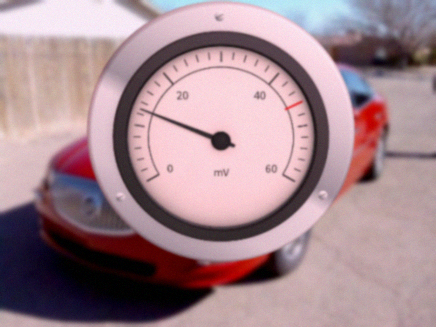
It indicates 13 mV
